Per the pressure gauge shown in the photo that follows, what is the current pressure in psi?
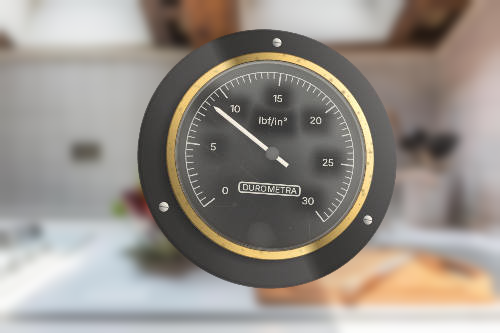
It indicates 8.5 psi
